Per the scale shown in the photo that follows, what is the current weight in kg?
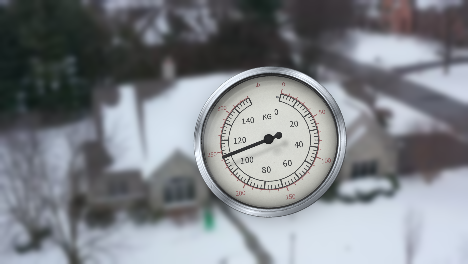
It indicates 110 kg
